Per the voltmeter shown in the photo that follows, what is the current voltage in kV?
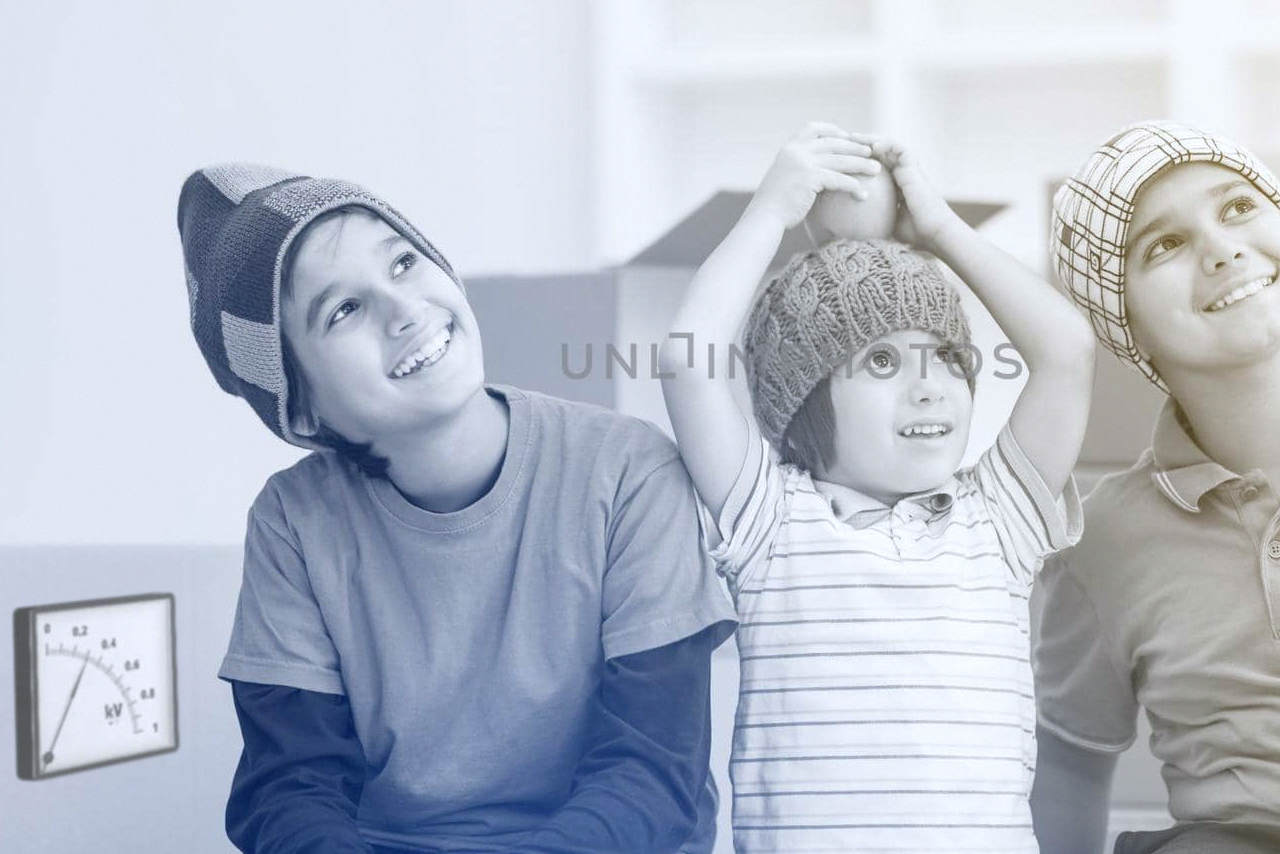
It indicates 0.3 kV
